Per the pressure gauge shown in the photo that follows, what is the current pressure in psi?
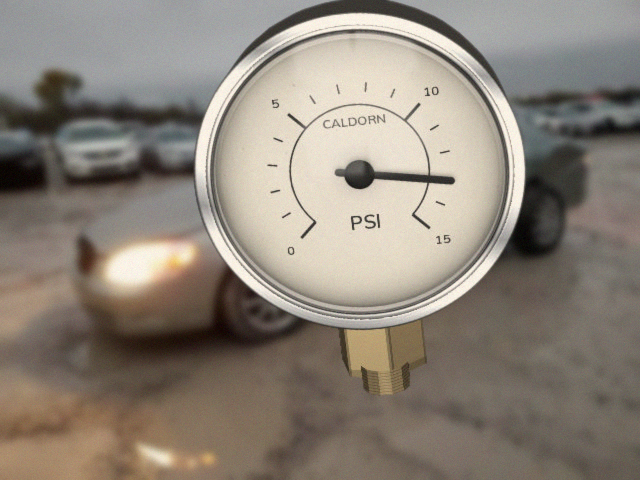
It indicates 13 psi
